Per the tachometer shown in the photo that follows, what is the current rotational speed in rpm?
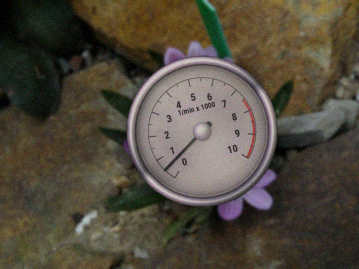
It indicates 500 rpm
